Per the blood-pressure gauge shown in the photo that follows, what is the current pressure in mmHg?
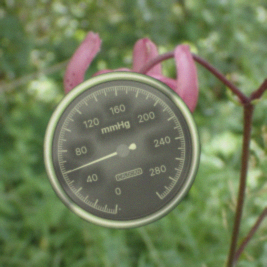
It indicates 60 mmHg
